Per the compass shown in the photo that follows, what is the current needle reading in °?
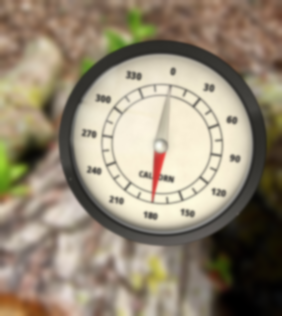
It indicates 180 °
